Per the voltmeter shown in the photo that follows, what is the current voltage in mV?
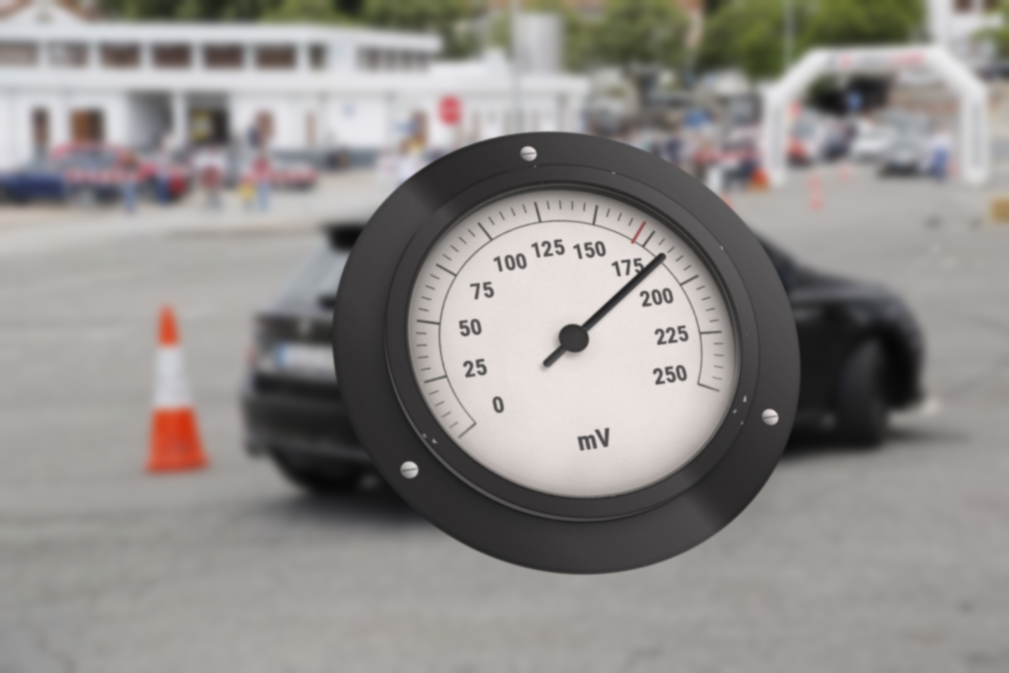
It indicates 185 mV
